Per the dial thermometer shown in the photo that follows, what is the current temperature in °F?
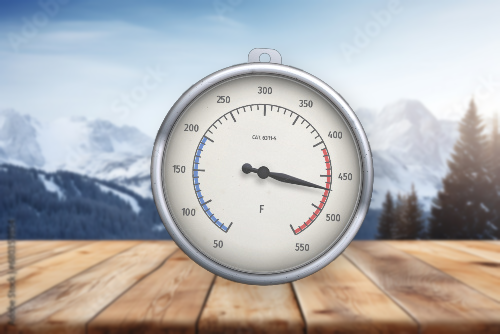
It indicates 470 °F
